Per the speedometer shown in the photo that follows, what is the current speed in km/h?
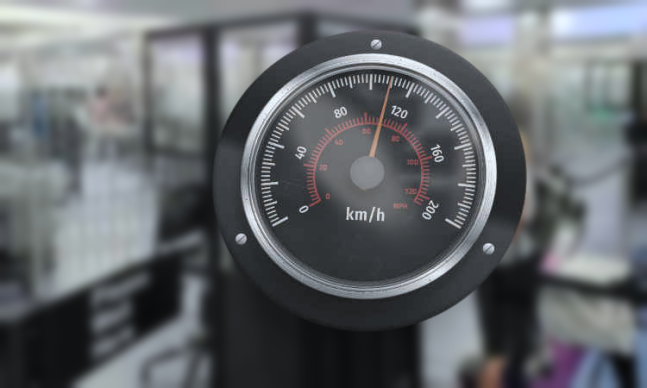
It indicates 110 km/h
